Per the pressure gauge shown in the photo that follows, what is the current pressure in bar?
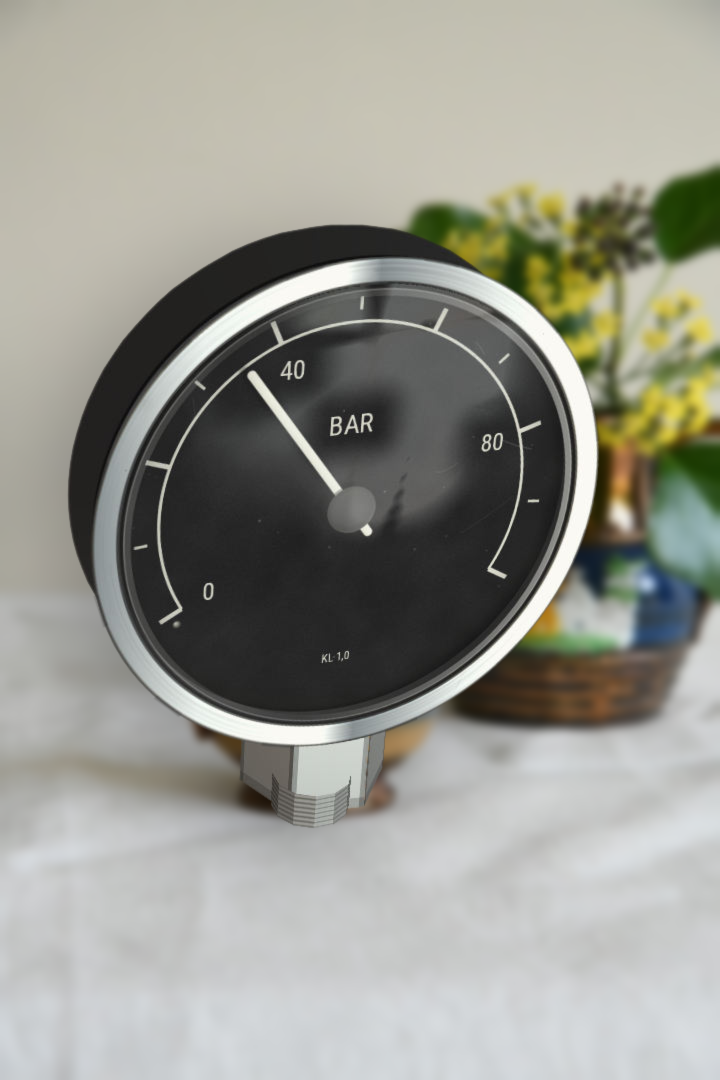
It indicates 35 bar
